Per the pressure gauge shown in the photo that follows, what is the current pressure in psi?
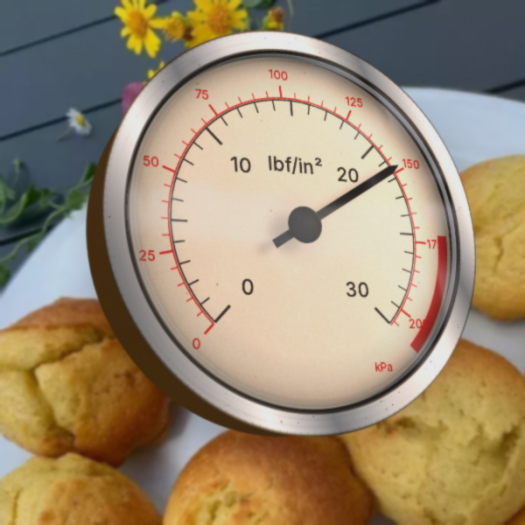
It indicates 21.5 psi
